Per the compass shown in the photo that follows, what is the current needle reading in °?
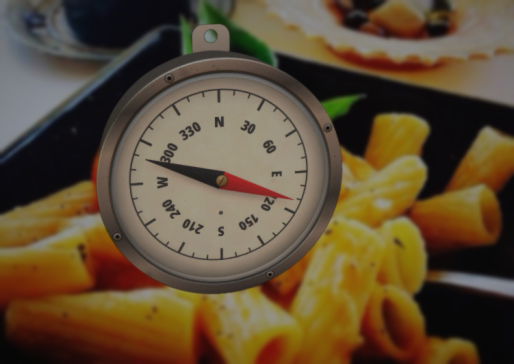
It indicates 110 °
